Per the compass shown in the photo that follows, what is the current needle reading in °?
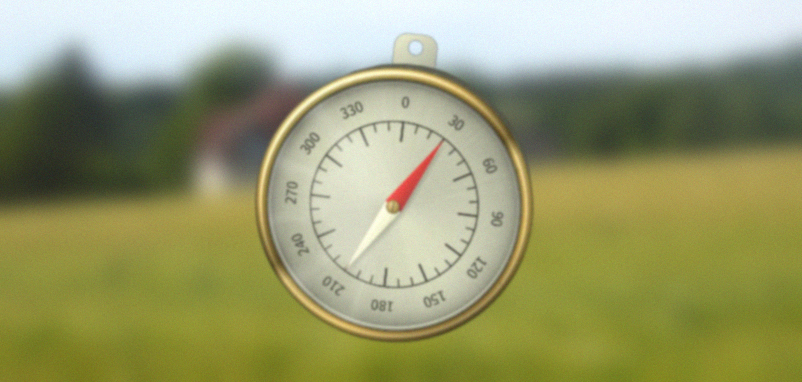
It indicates 30 °
